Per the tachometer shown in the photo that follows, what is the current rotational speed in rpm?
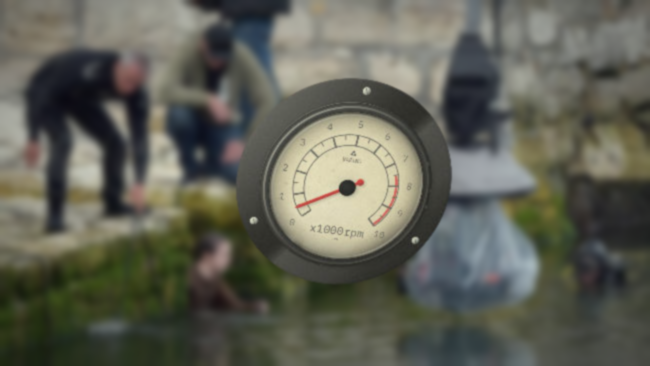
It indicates 500 rpm
